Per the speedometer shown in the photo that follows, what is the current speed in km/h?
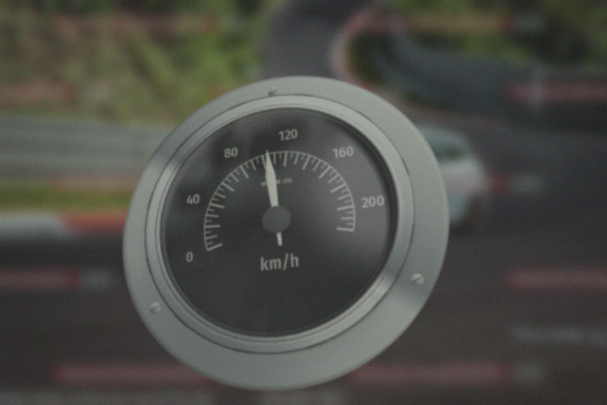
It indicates 105 km/h
